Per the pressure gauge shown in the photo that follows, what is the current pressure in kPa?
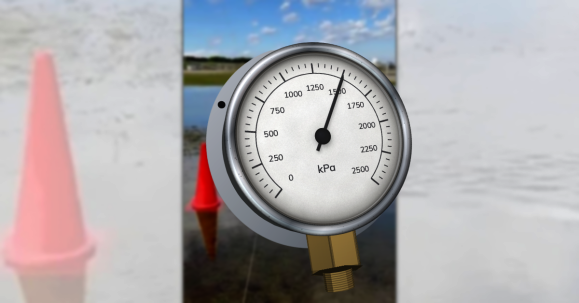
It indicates 1500 kPa
